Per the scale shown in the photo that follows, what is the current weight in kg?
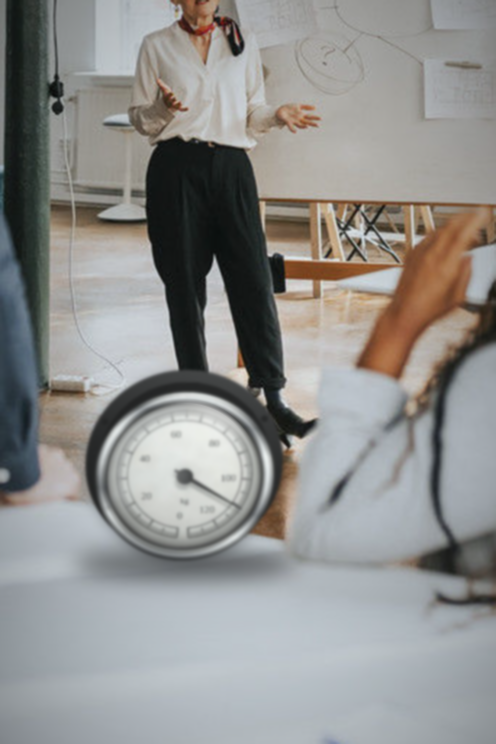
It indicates 110 kg
